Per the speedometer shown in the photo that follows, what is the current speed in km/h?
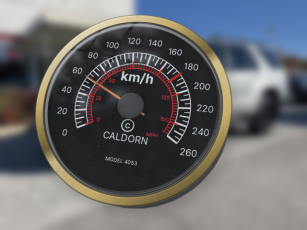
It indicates 60 km/h
